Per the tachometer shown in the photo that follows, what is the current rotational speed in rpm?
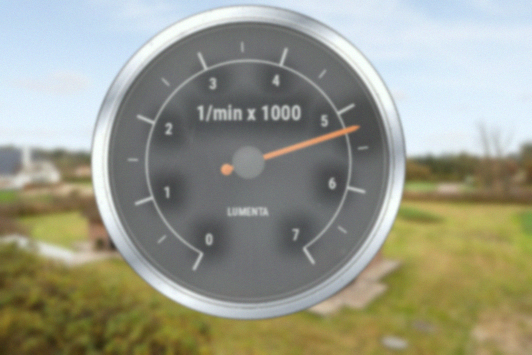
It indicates 5250 rpm
